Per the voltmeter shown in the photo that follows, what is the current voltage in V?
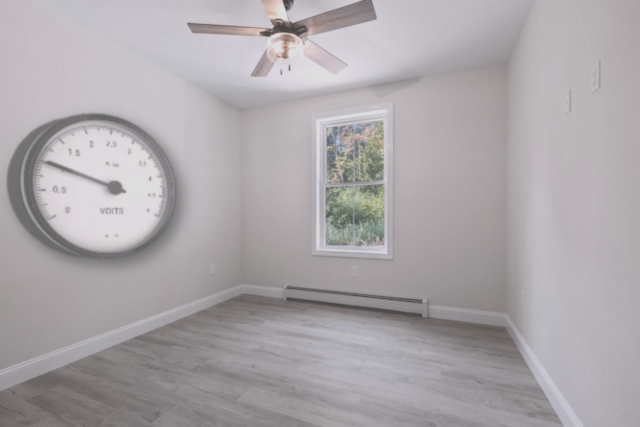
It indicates 1 V
